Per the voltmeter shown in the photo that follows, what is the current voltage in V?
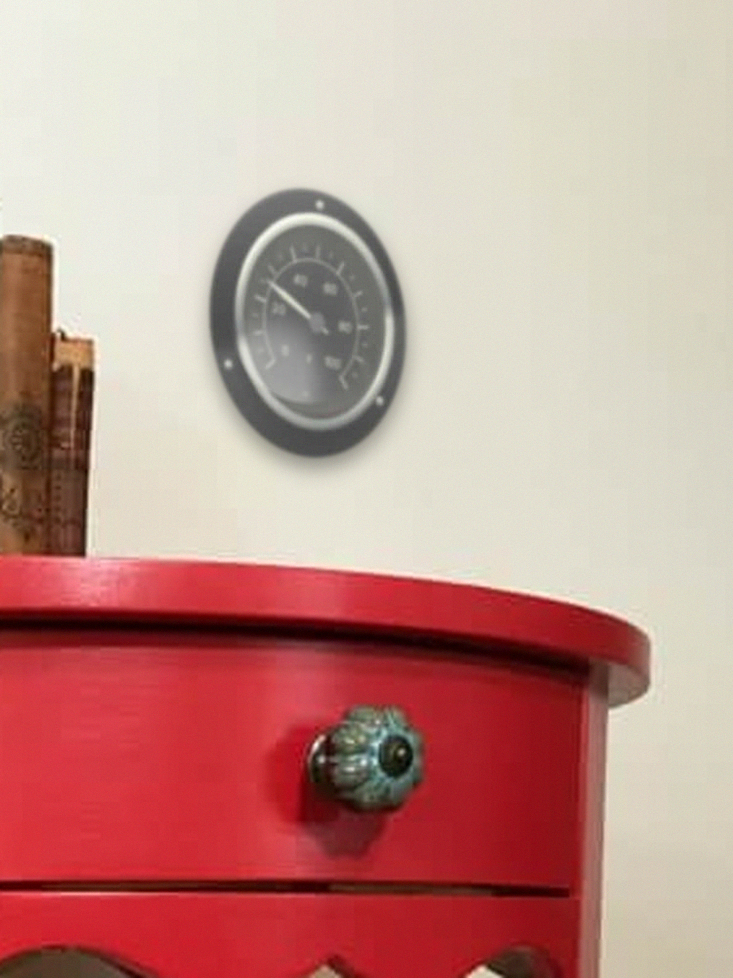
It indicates 25 V
